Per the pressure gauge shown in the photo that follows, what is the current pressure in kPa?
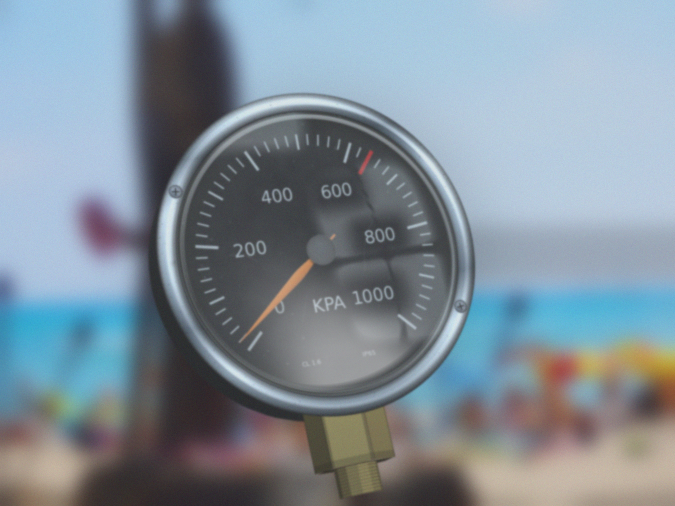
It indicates 20 kPa
